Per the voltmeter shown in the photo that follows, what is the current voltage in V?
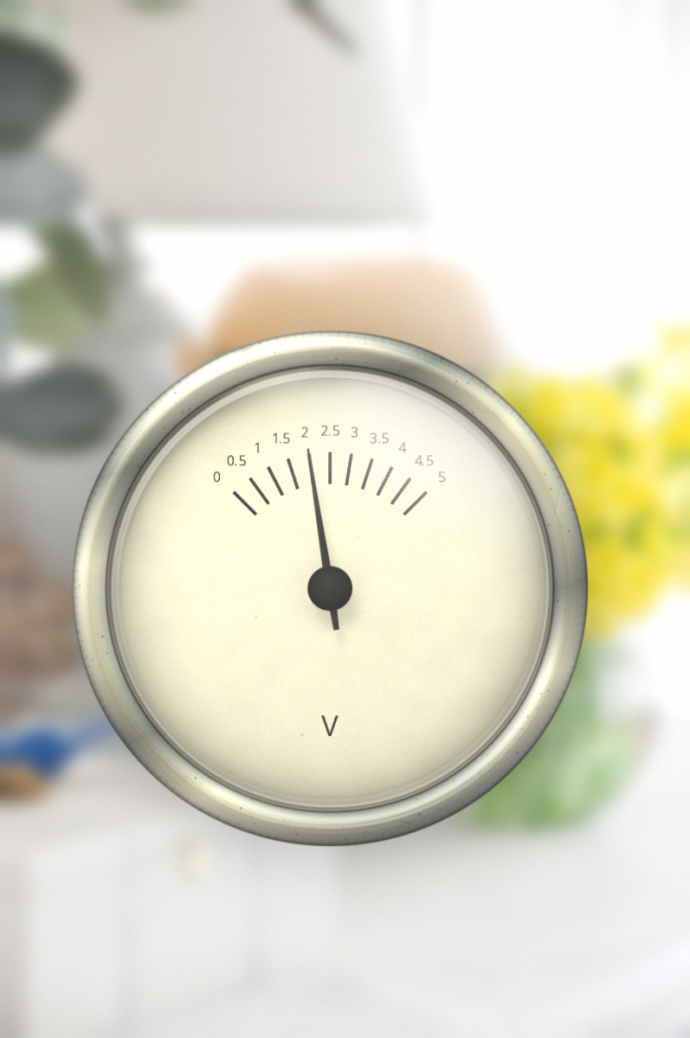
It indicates 2 V
